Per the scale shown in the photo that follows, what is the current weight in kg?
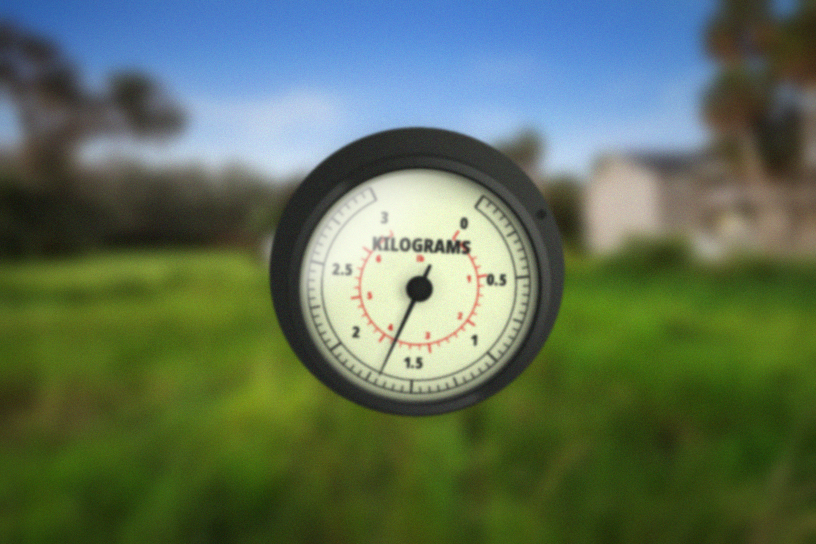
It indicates 1.7 kg
